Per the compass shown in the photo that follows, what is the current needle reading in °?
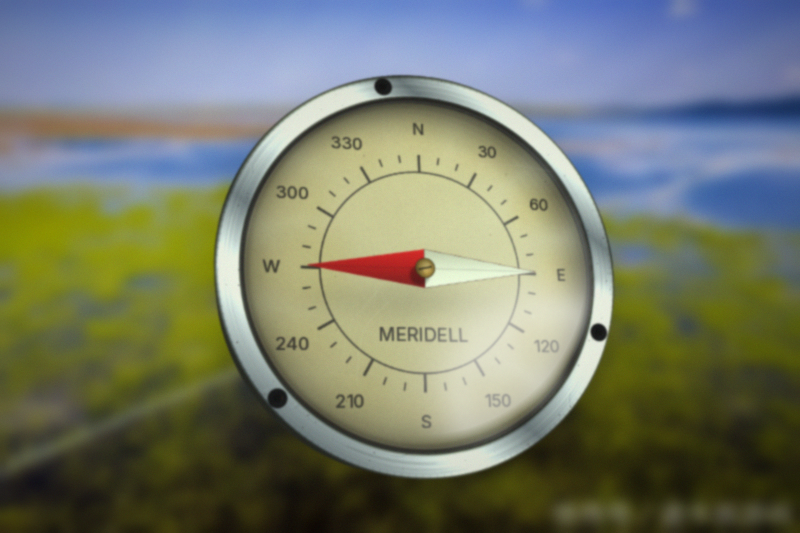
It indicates 270 °
